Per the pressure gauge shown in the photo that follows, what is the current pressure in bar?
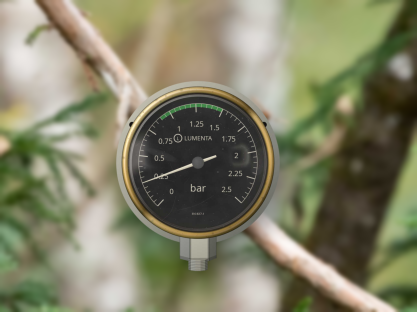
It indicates 0.25 bar
